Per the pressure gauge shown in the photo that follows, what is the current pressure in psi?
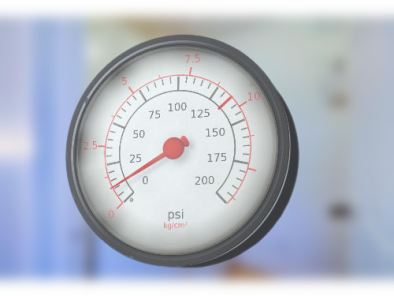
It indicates 10 psi
